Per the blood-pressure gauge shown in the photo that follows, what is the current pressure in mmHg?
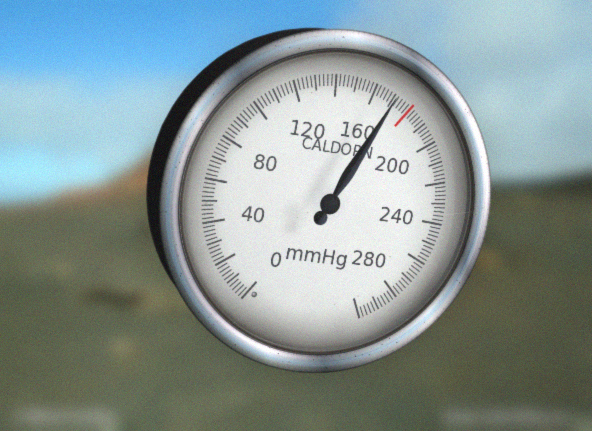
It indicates 170 mmHg
